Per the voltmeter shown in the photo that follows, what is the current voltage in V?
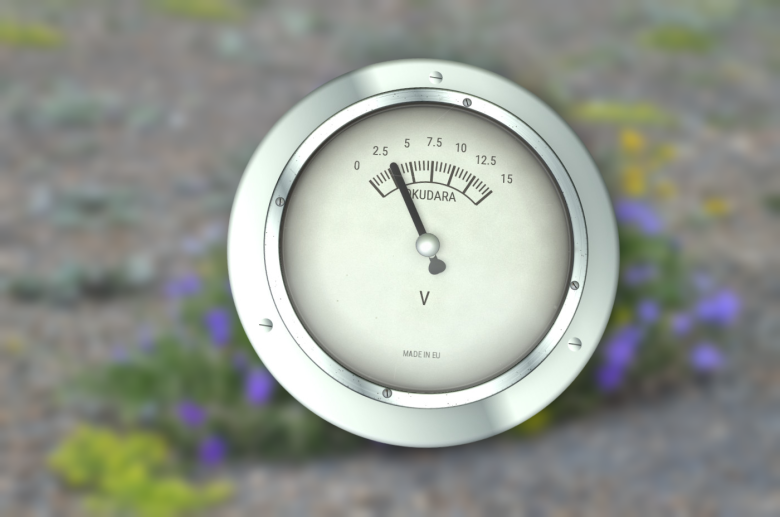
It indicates 3 V
